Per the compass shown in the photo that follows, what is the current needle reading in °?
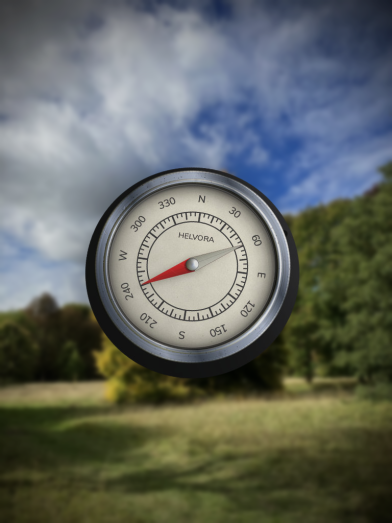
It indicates 240 °
